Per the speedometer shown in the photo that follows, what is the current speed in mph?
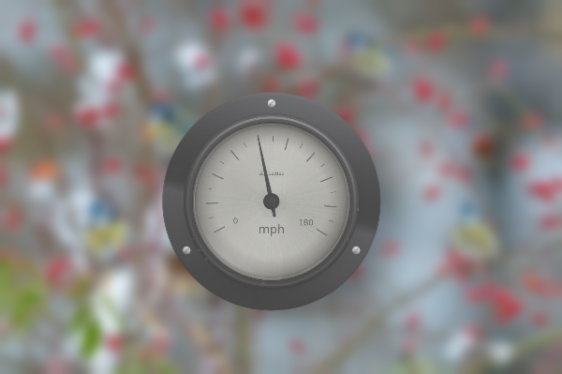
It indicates 80 mph
